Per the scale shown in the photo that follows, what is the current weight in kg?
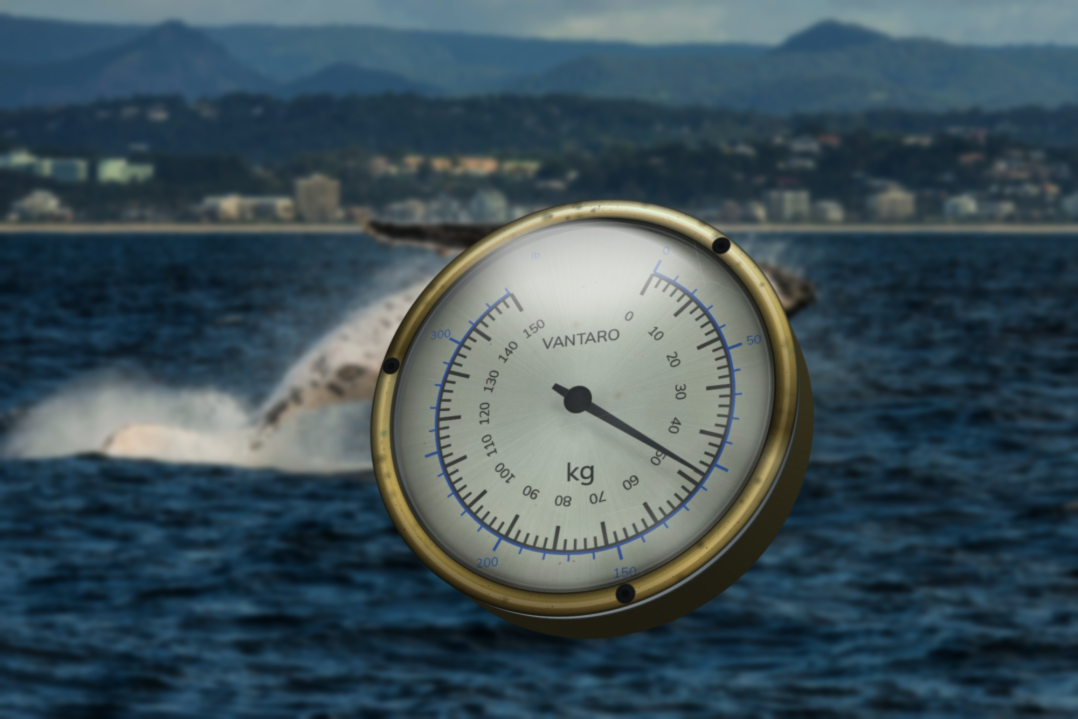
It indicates 48 kg
